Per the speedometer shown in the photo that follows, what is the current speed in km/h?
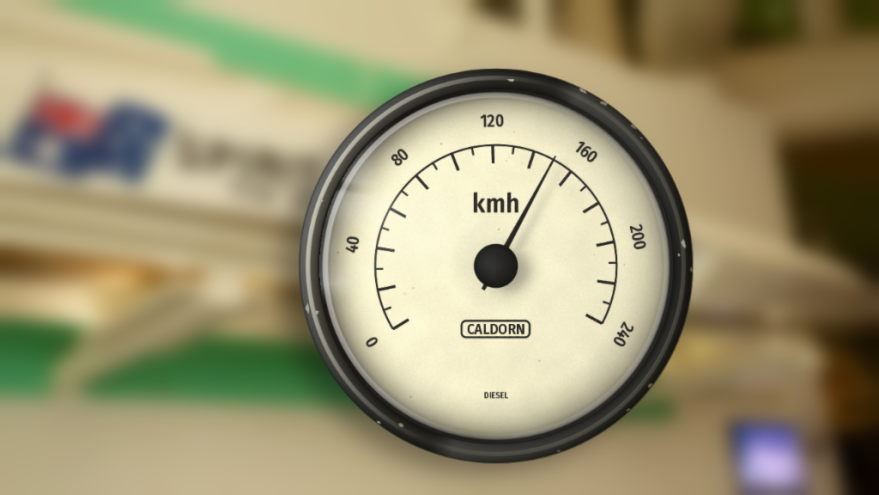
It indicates 150 km/h
